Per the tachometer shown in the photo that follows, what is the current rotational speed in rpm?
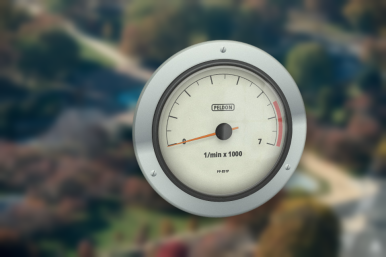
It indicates 0 rpm
